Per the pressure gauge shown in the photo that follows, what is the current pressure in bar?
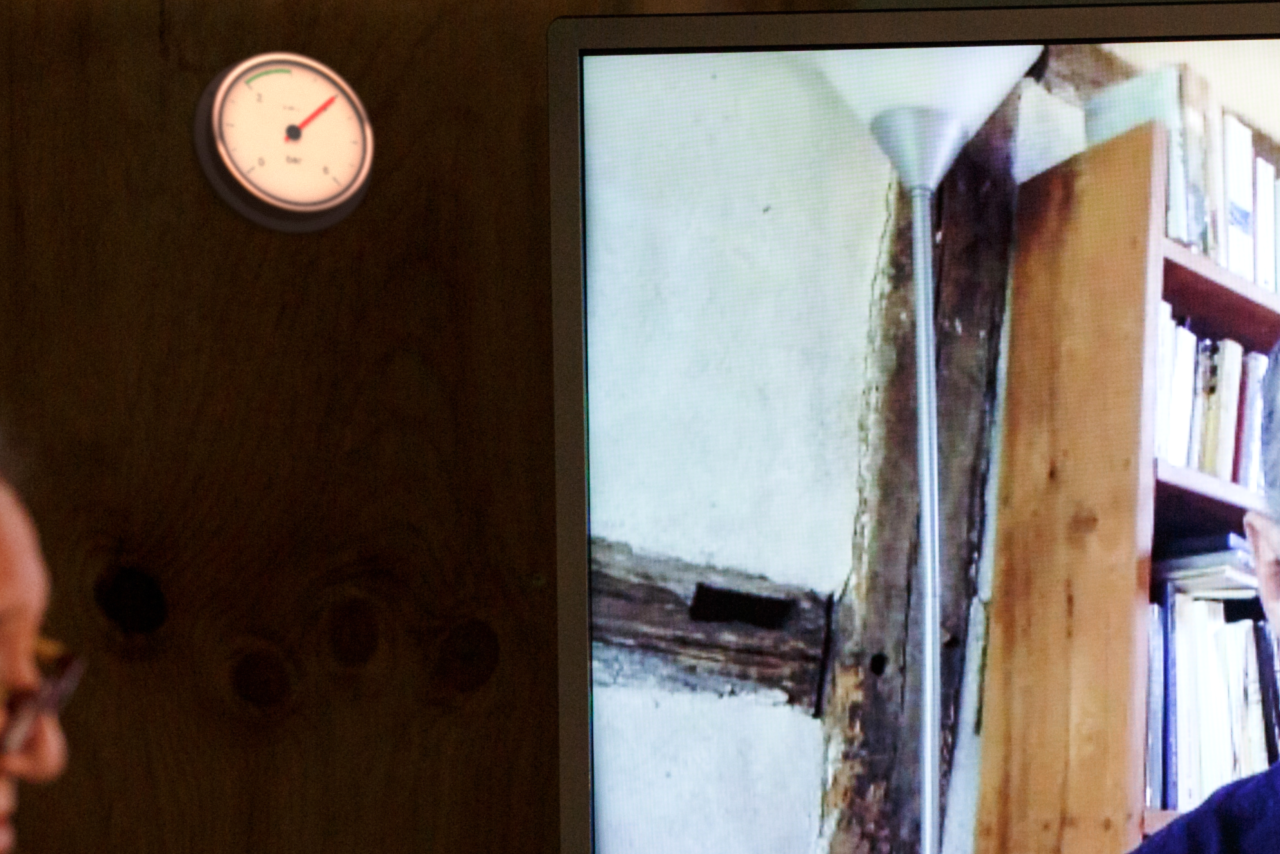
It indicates 4 bar
